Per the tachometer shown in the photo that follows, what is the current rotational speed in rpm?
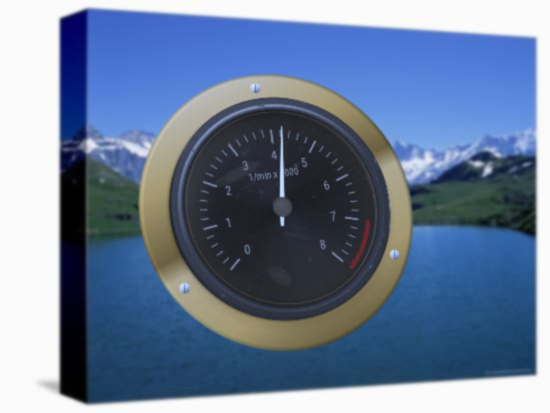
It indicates 4200 rpm
